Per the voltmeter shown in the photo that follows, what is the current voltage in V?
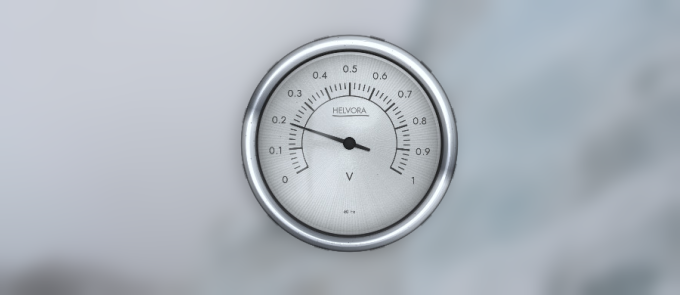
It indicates 0.2 V
